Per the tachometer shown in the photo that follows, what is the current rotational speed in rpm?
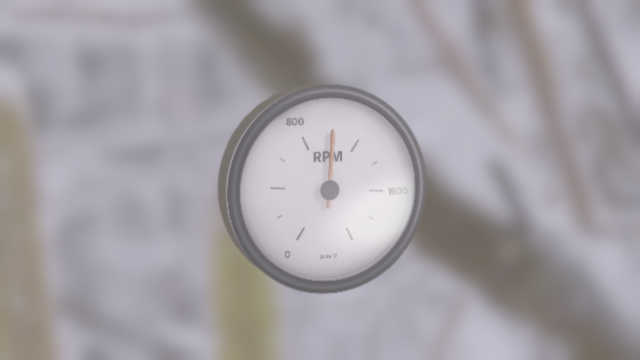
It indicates 1000 rpm
